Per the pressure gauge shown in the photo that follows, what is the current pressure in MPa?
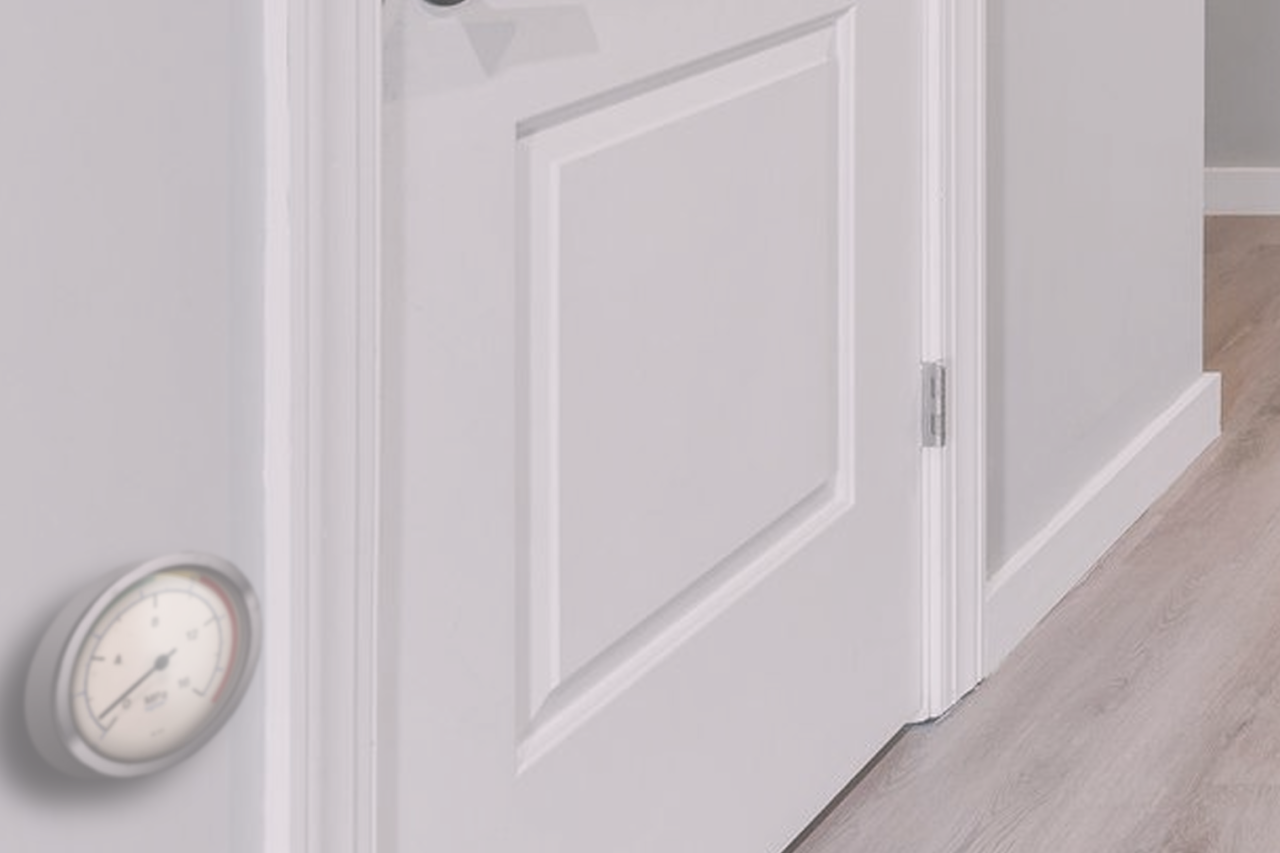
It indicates 1 MPa
